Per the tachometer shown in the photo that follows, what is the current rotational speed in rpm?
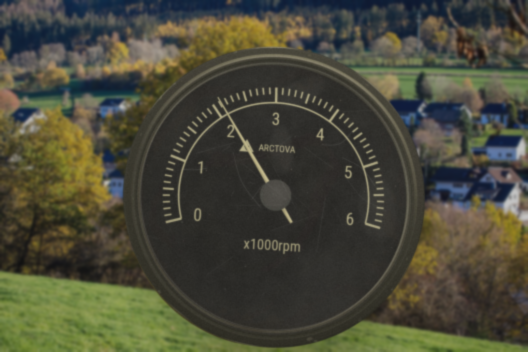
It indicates 2100 rpm
